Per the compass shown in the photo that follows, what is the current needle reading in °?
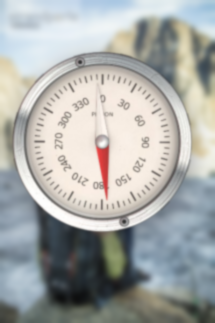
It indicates 175 °
